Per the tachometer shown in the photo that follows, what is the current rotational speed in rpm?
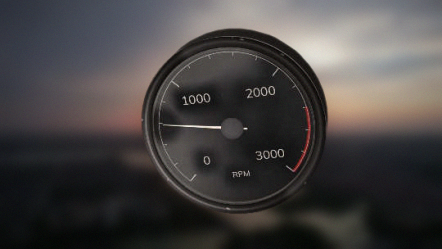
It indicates 600 rpm
